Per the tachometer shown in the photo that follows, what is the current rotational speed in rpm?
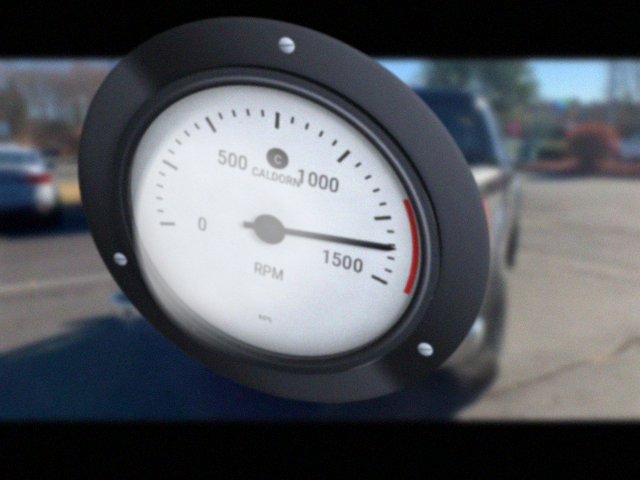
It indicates 1350 rpm
